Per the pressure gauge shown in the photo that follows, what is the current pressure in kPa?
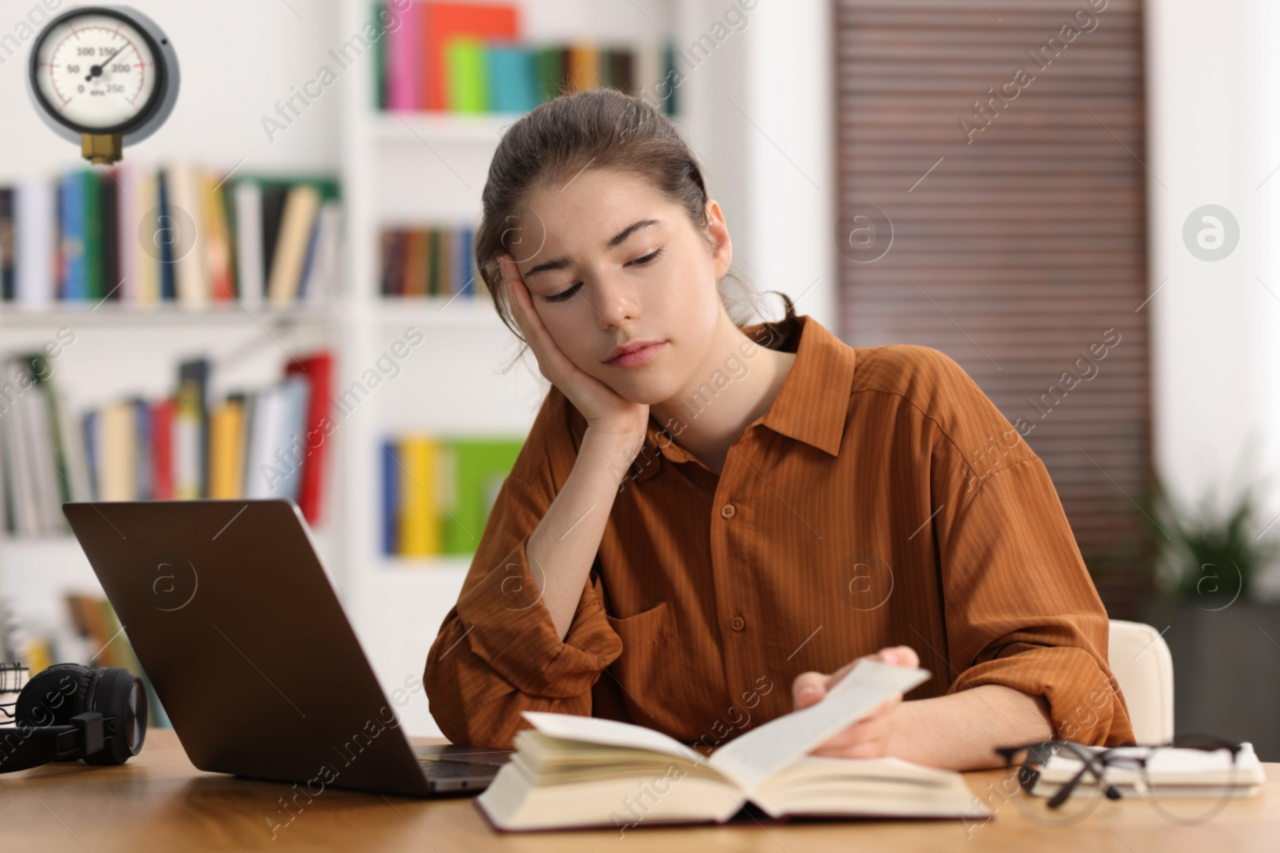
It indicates 170 kPa
